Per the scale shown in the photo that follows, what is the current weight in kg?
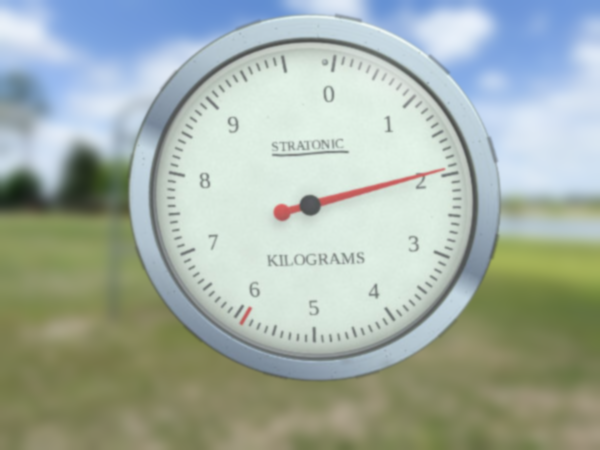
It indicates 1.9 kg
